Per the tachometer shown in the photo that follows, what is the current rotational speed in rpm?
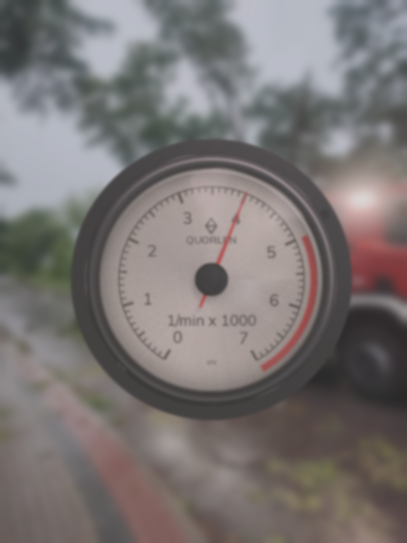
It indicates 4000 rpm
